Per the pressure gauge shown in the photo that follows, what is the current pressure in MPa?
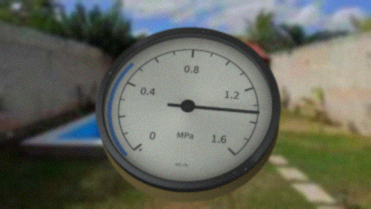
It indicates 1.35 MPa
